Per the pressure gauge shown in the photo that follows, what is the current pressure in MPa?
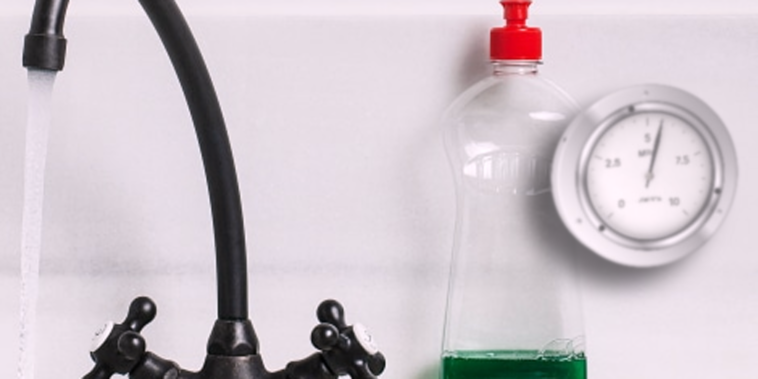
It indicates 5.5 MPa
